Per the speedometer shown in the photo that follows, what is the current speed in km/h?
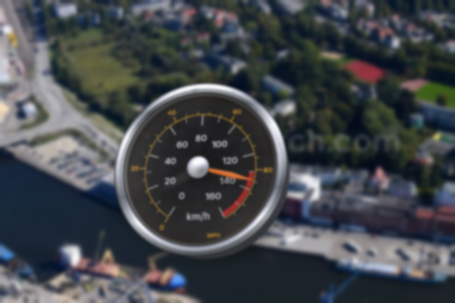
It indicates 135 km/h
